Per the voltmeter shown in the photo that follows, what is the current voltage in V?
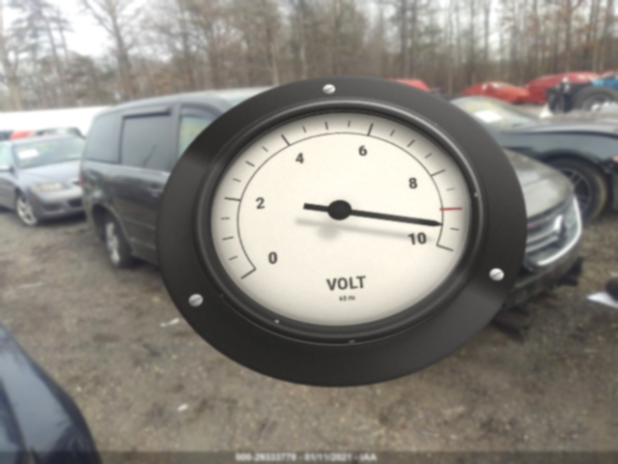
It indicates 9.5 V
